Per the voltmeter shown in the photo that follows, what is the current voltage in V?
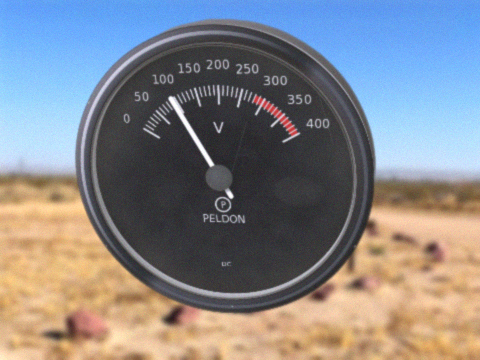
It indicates 100 V
